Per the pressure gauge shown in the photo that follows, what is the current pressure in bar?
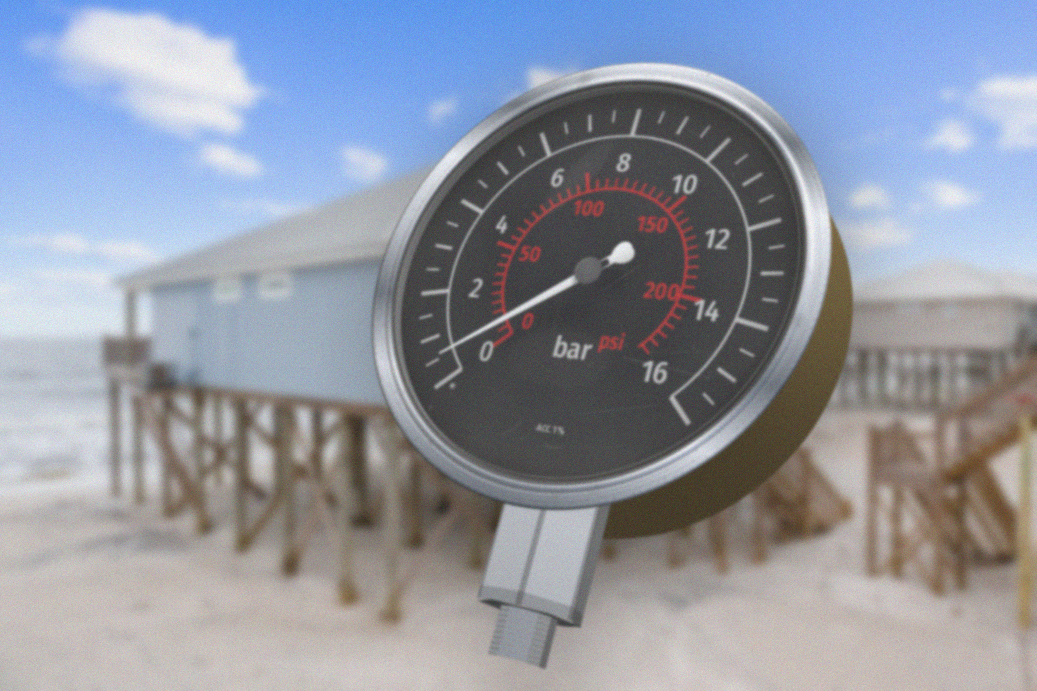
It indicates 0.5 bar
